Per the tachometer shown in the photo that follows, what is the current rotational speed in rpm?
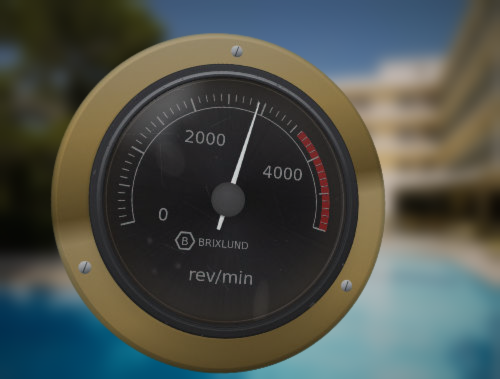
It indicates 2900 rpm
